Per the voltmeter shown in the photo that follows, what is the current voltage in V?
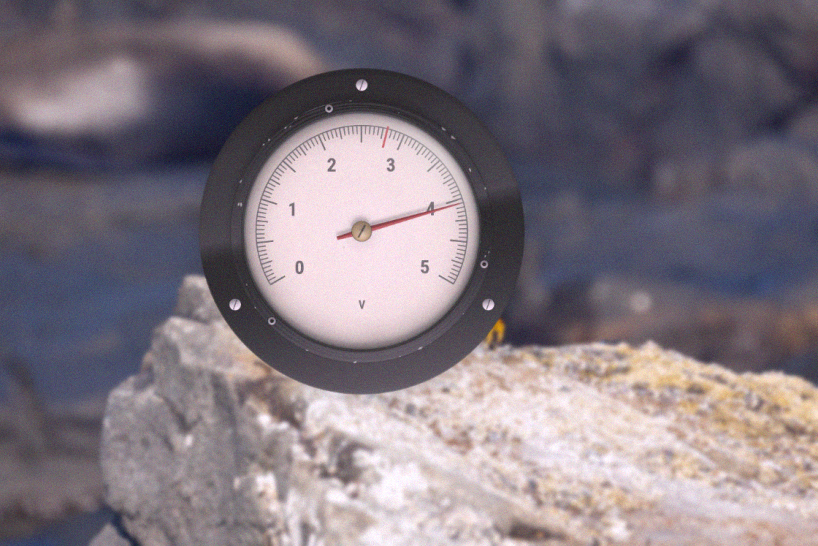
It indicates 4.05 V
